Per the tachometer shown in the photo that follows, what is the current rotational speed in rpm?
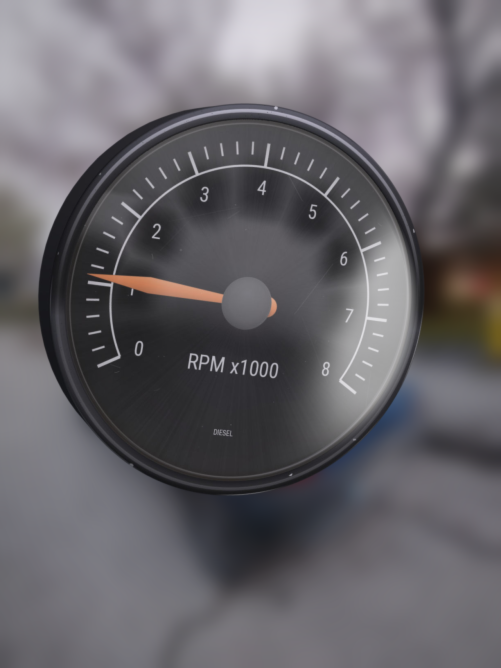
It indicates 1100 rpm
